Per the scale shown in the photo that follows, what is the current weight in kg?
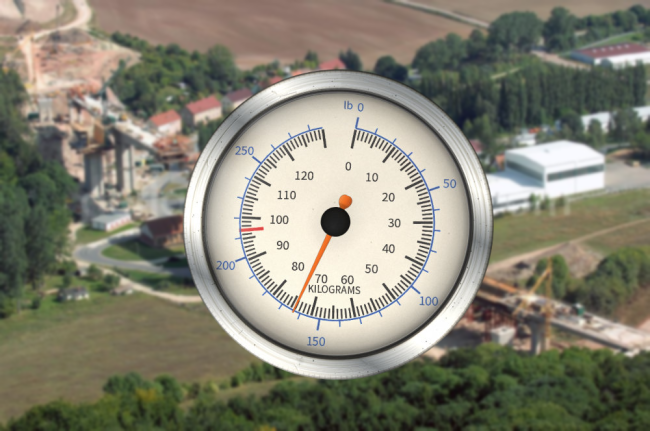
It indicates 74 kg
